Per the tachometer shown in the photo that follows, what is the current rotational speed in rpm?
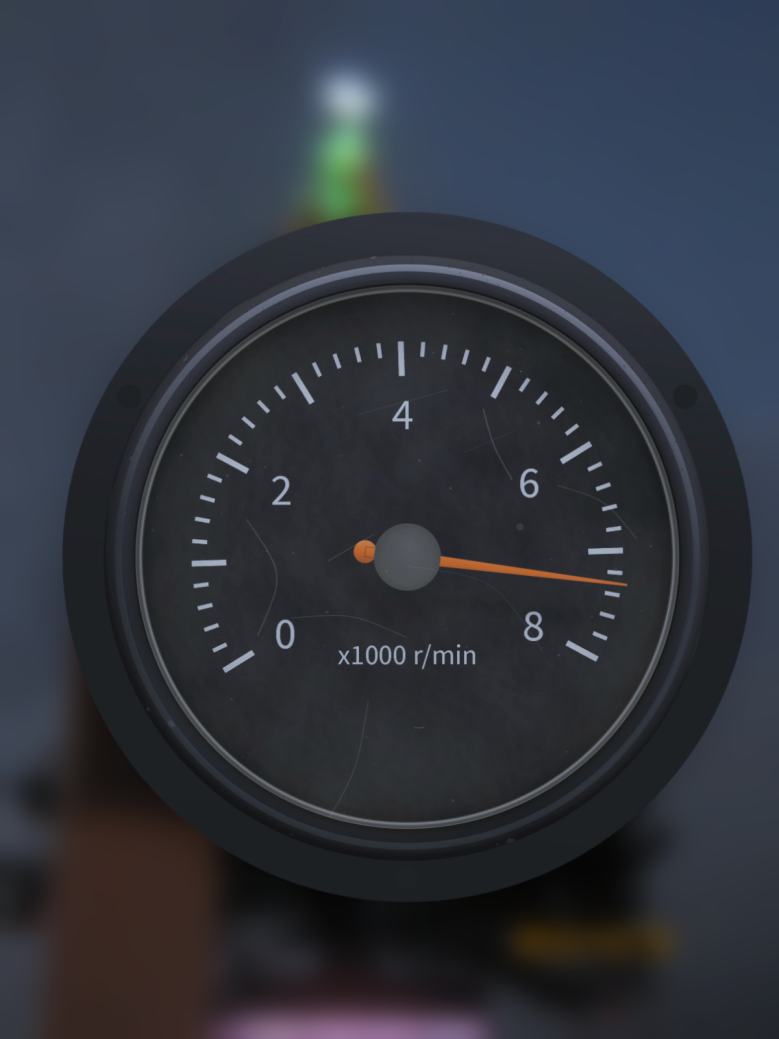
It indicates 7300 rpm
